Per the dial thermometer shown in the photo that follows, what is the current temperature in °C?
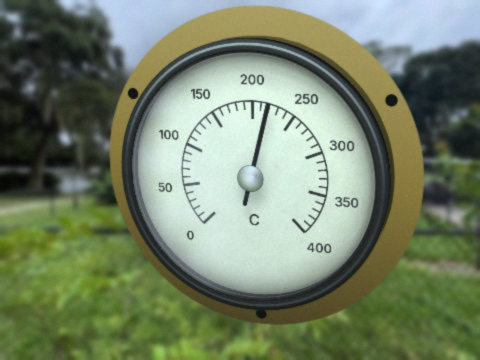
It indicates 220 °C
